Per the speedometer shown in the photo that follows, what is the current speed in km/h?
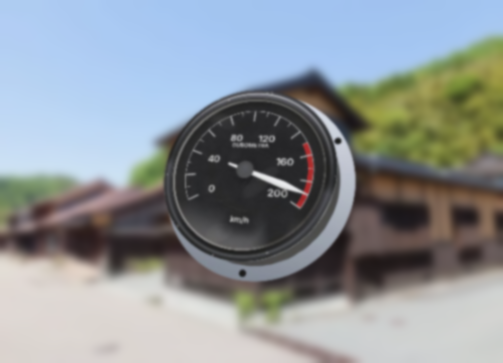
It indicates 190 km/h
